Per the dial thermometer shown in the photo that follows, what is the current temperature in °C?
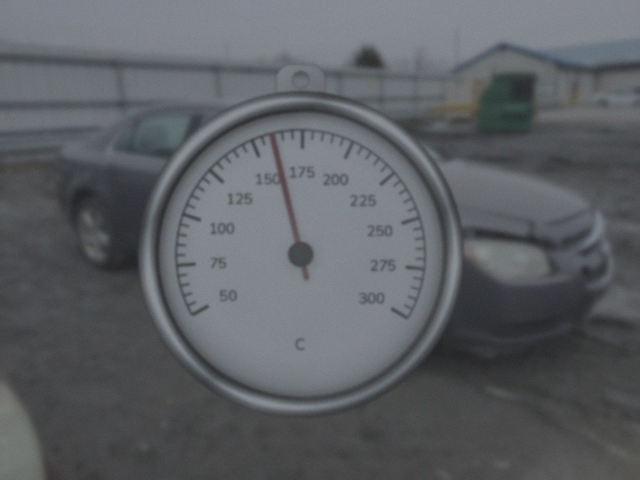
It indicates 160 °C
